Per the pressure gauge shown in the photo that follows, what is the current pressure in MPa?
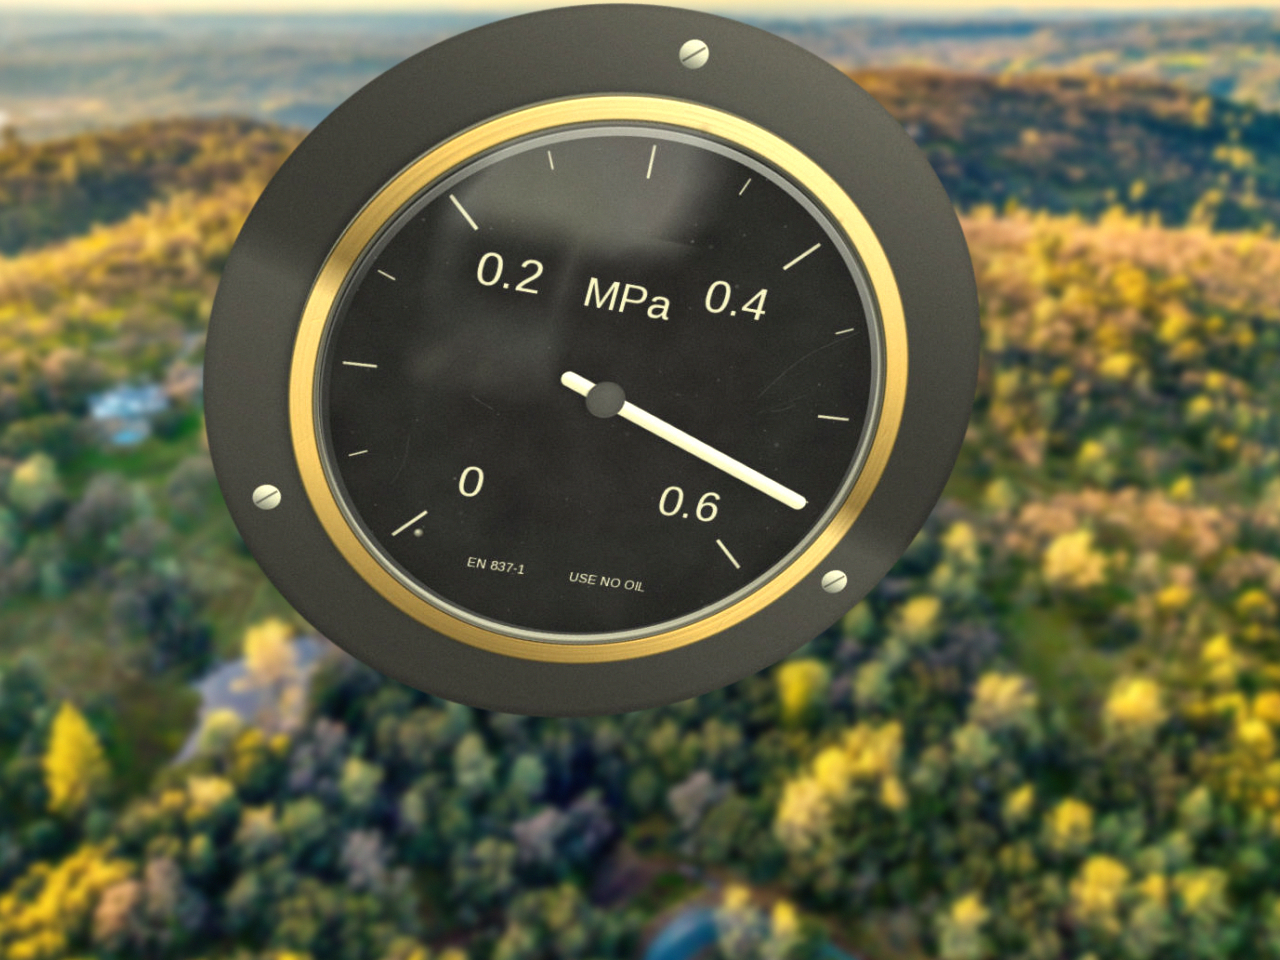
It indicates 0.55 MPa
